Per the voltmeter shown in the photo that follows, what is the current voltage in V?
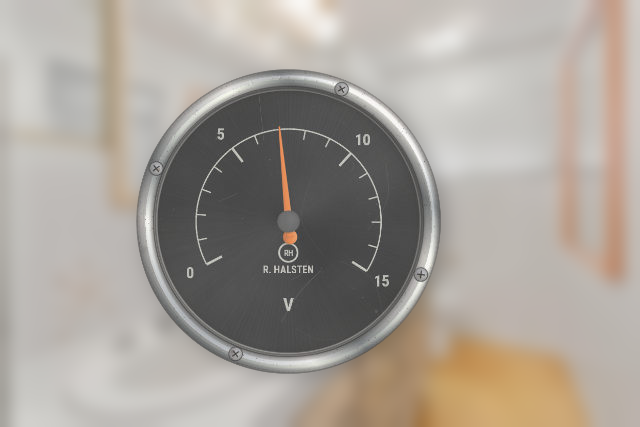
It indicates 7 V
